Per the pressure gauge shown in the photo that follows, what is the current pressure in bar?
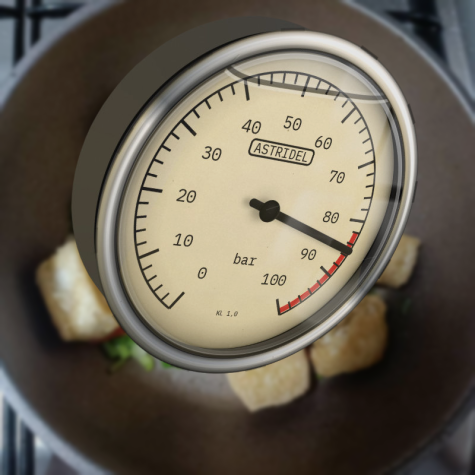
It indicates 85 bar
